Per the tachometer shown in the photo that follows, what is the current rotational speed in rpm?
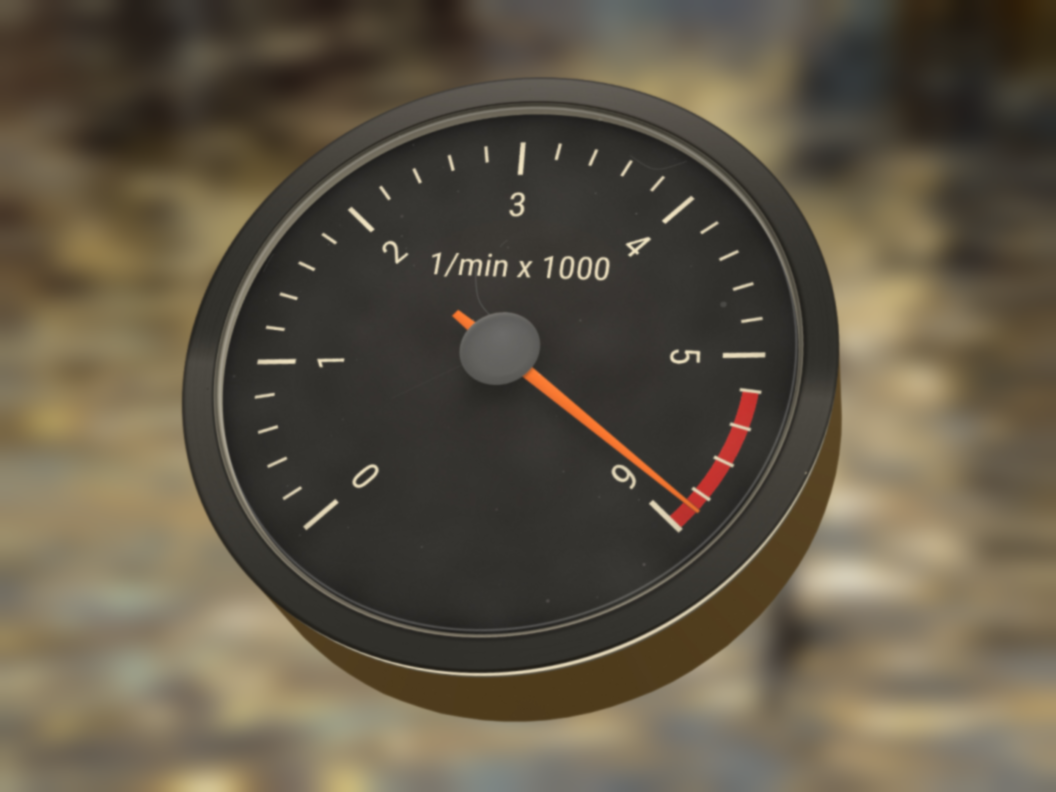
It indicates 5900 rpm
